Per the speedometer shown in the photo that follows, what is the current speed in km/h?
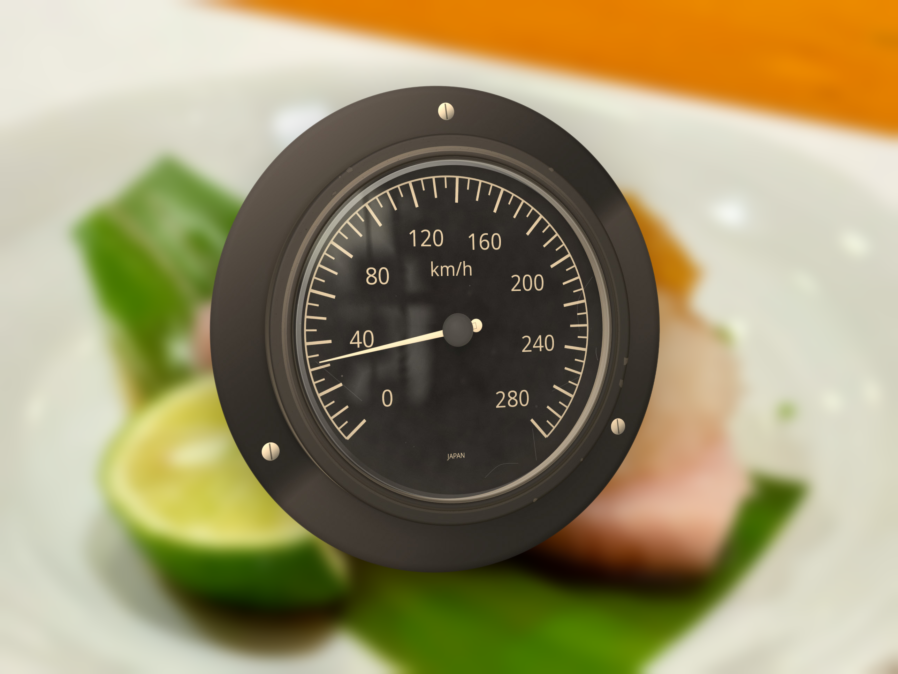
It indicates 32.5 km/h
